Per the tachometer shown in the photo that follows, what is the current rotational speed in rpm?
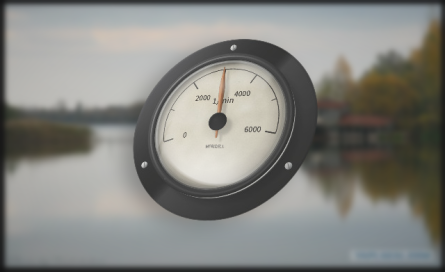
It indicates 3000 rpm
